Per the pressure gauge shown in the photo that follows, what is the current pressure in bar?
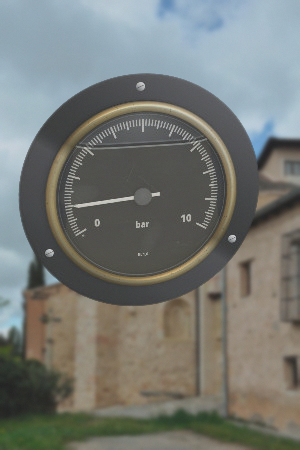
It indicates 1 bar
